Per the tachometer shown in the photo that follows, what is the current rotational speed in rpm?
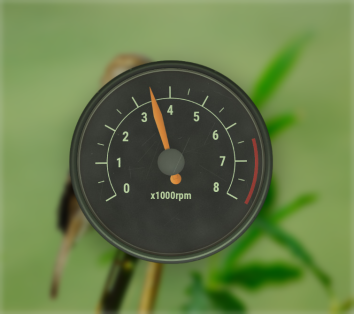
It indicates 3500 rpm
